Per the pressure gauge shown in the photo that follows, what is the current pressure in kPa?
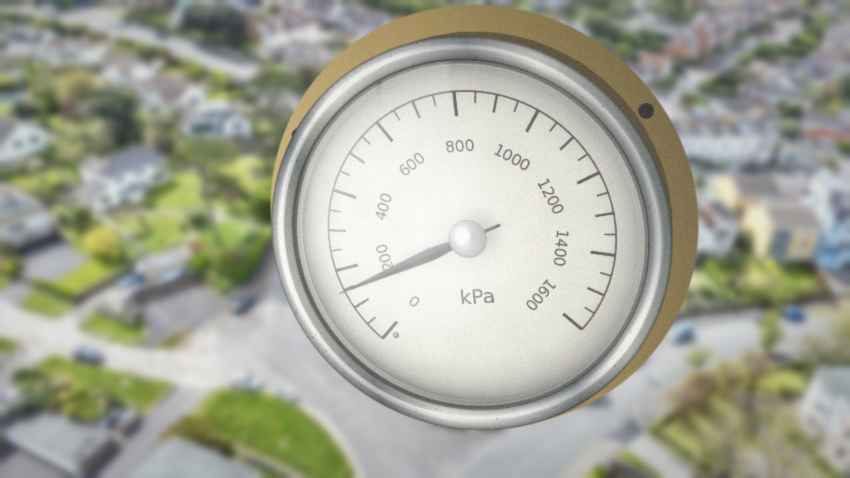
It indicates 150 kPa
